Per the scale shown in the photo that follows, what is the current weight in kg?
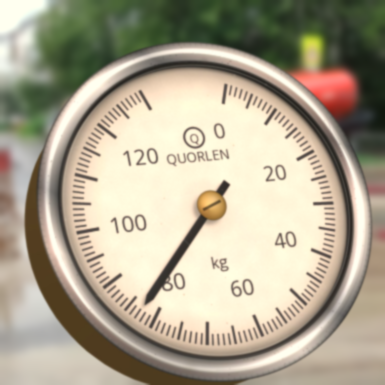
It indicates 83 kg
